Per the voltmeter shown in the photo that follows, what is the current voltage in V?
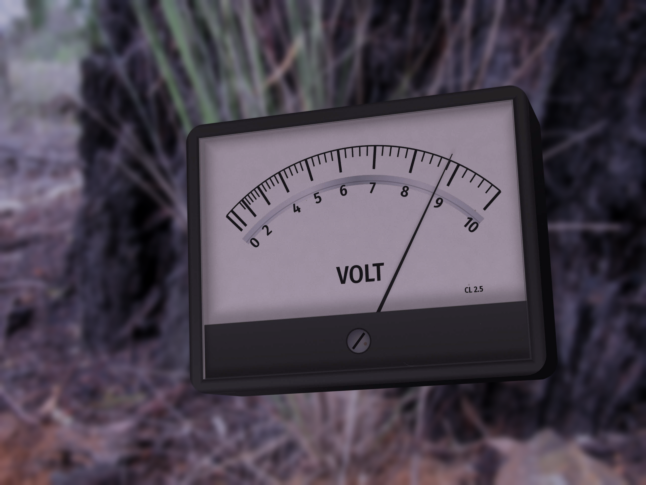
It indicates 8.8 V
